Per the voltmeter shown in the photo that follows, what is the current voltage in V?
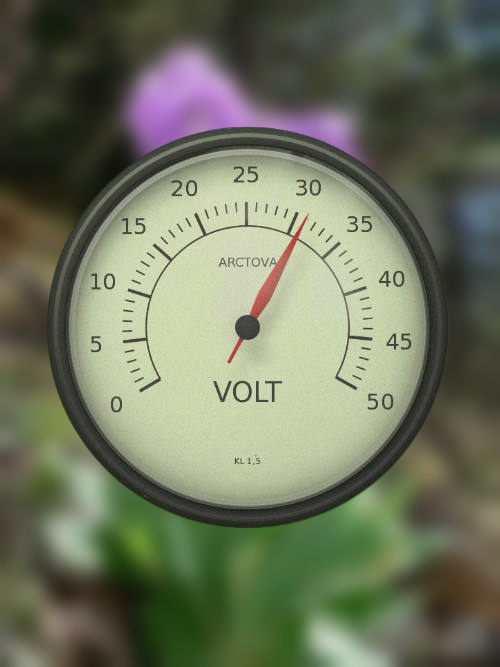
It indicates 31 V
